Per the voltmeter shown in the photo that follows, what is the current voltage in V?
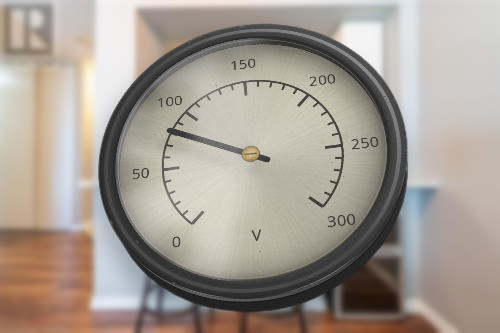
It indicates 80 V
